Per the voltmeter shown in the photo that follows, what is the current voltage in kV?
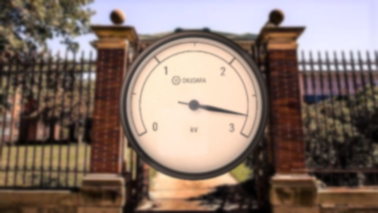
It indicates 2.75 kV
